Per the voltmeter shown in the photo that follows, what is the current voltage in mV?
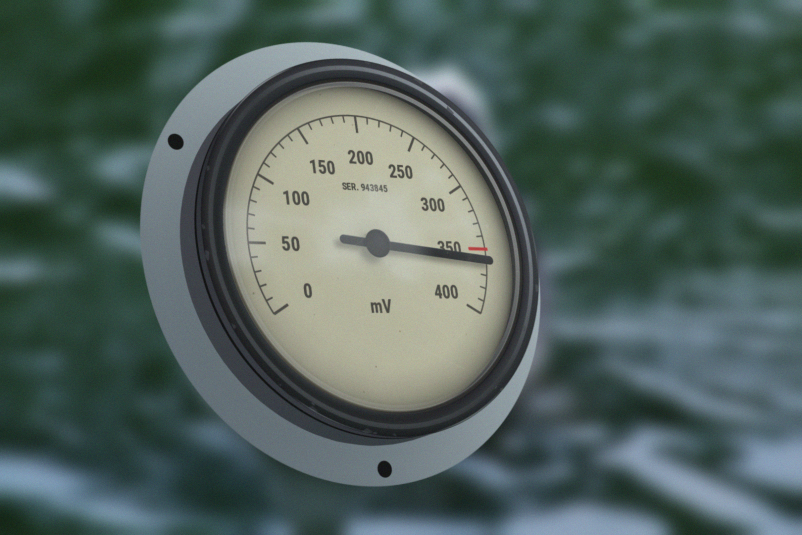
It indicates 360 mV
